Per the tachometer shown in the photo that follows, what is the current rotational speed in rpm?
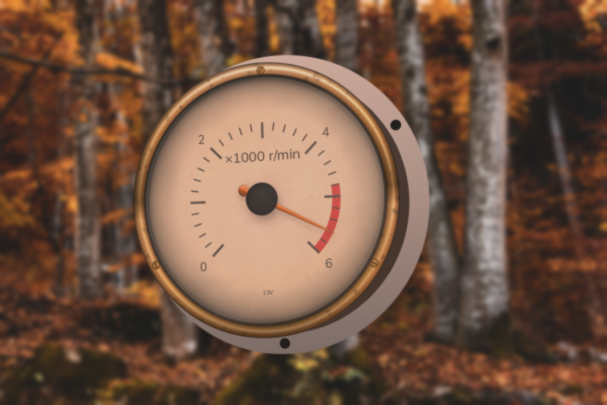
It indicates 5600 rpm
